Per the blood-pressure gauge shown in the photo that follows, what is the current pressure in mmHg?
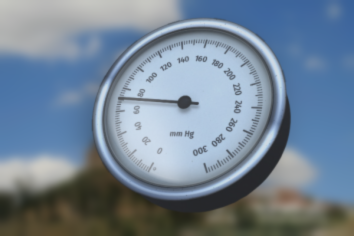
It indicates 70 mmHg
